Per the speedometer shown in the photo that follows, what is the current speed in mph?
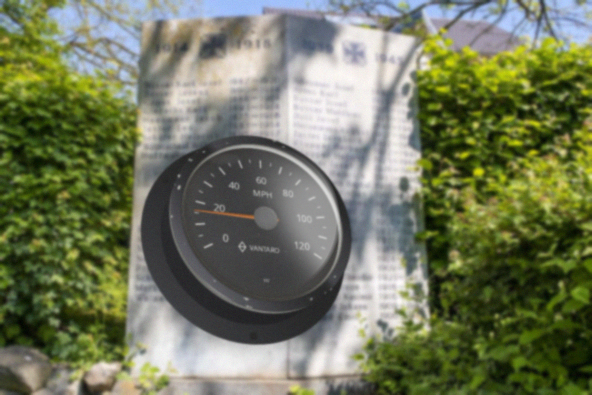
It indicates 15 mph
